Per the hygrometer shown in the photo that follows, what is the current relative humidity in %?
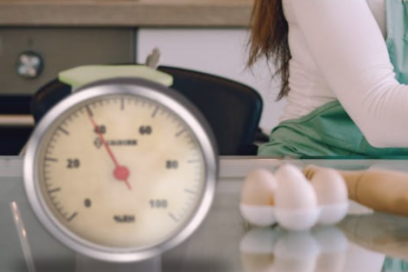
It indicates 40 %
